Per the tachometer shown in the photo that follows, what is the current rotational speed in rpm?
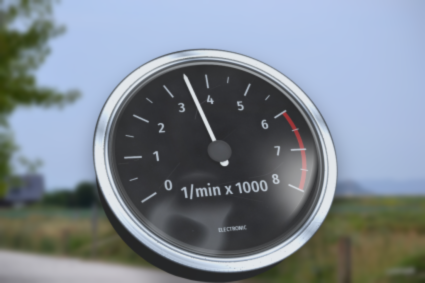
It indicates 3500 rpm
